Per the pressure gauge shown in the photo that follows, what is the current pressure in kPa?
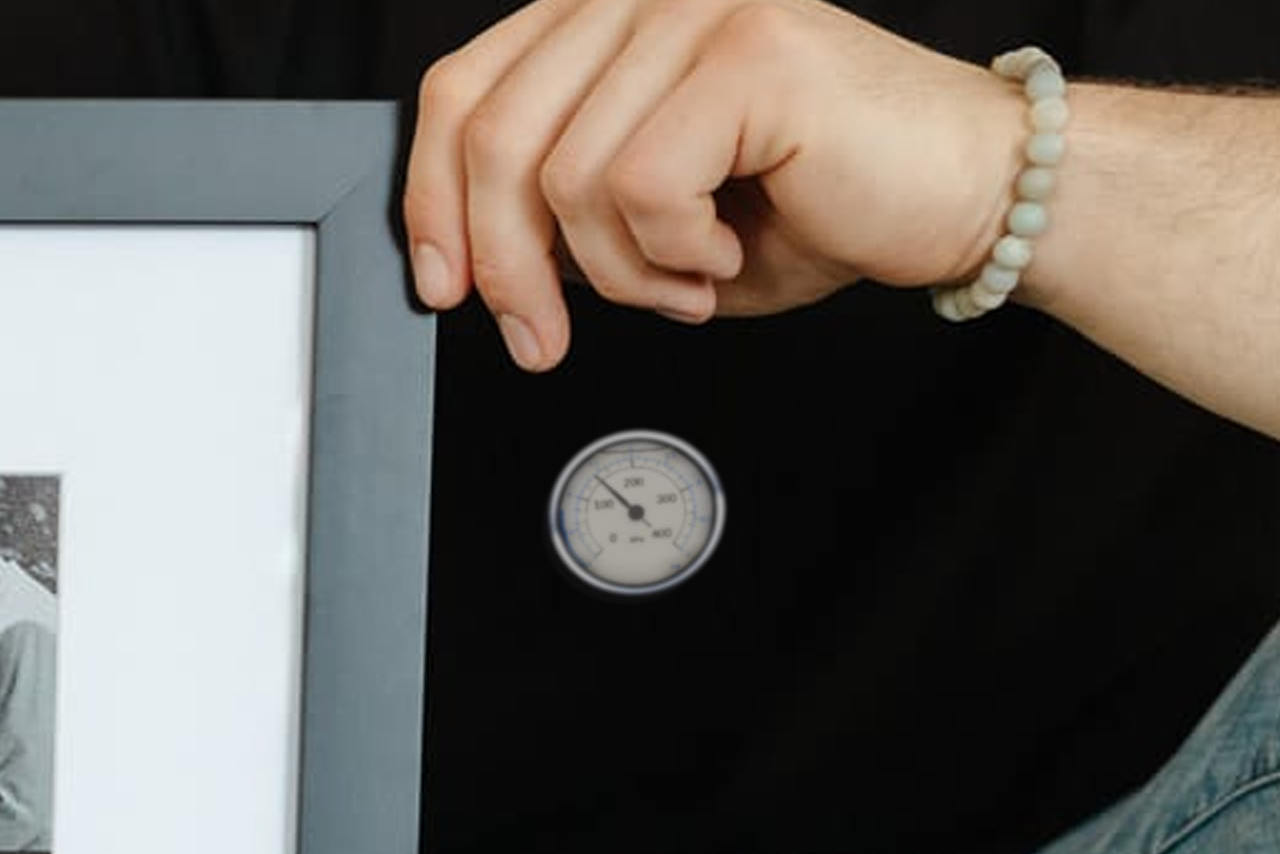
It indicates 140 kPa
